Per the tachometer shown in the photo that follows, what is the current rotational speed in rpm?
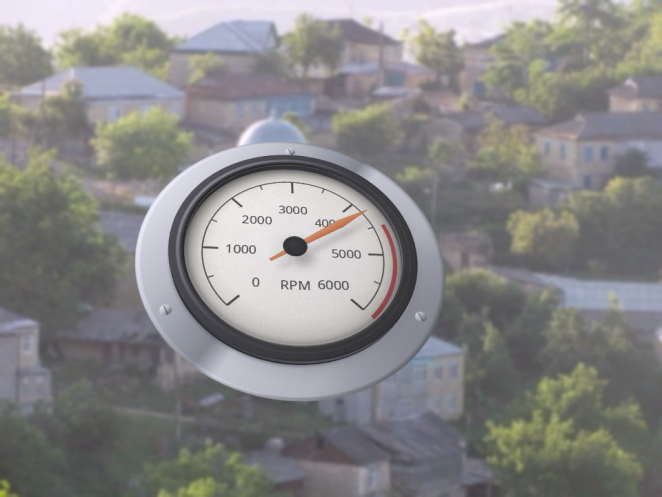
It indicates 4250 rpm
